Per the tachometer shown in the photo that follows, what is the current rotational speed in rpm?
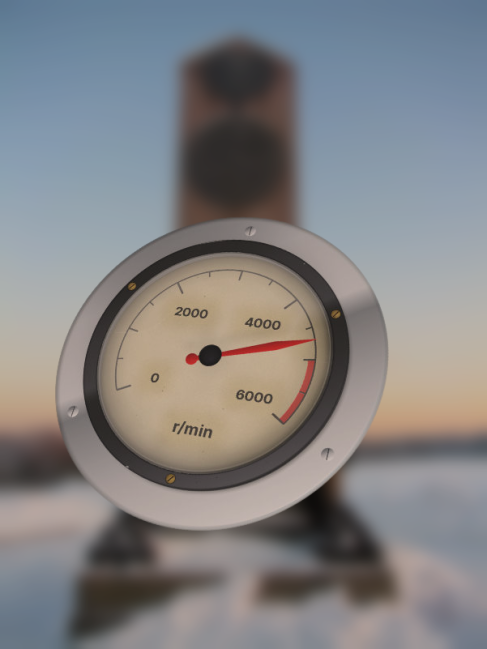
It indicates 4750 rpm
